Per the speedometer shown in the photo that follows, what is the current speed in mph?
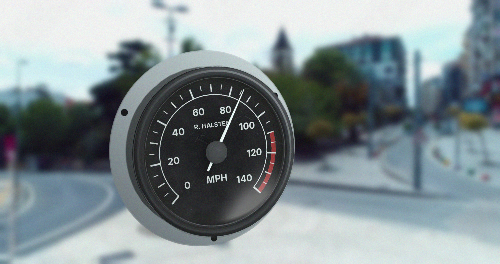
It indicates 85 mph
